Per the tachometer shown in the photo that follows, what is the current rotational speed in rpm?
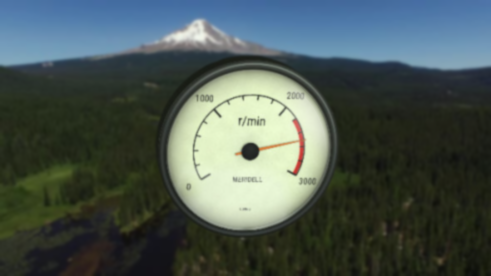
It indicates 2500 rpm
